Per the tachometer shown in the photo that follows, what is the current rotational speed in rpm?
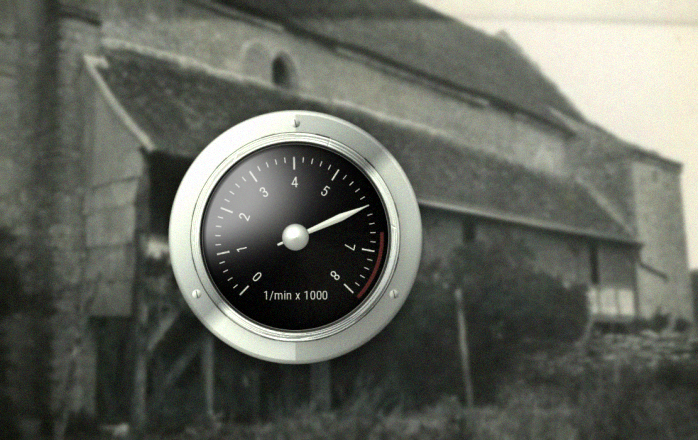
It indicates 6000 rpm
